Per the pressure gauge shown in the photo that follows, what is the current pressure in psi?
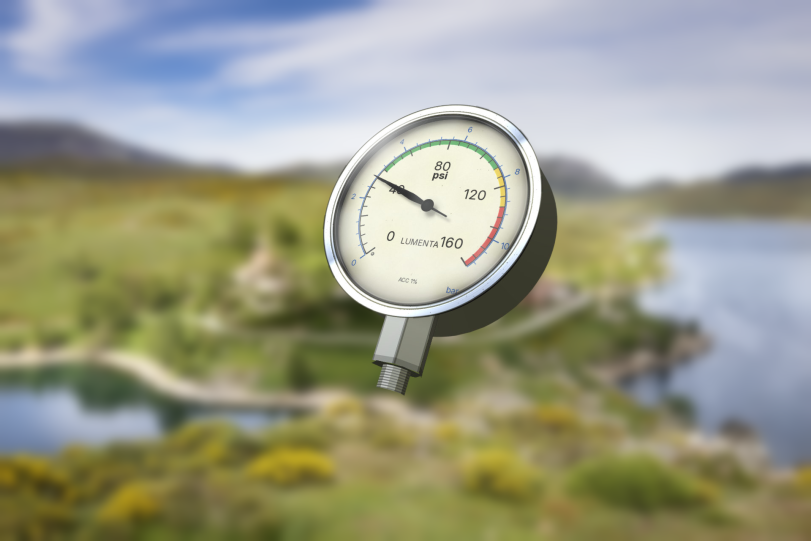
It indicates 40 psi
